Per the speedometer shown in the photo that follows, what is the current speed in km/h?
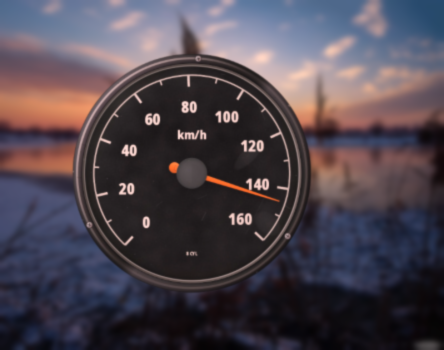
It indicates 145 km/h
